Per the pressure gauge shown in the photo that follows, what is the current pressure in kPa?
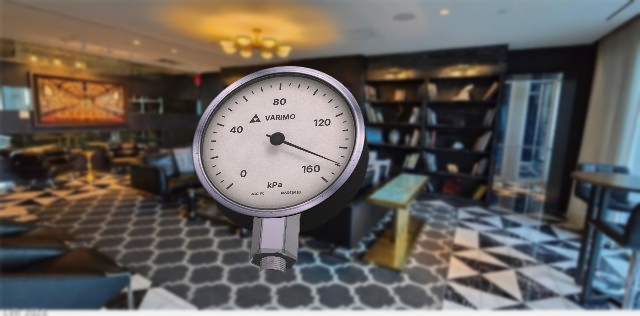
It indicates 150 kPa
